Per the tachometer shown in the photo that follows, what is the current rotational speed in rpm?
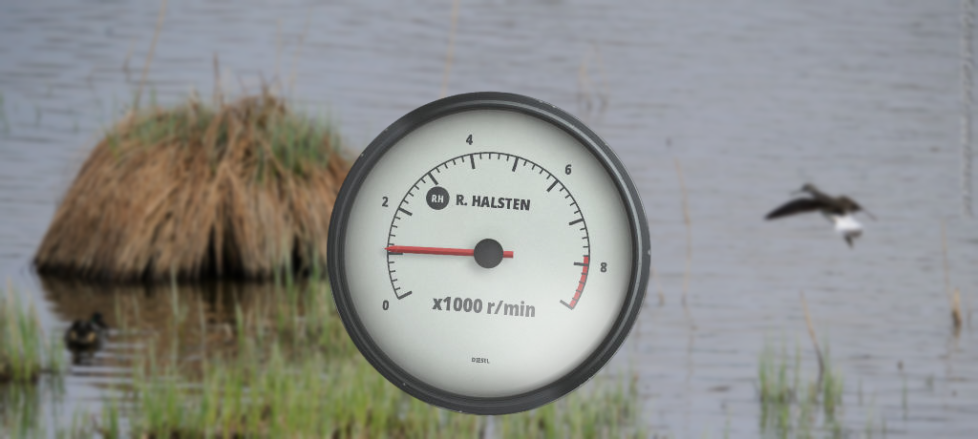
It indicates 1100 rpm
